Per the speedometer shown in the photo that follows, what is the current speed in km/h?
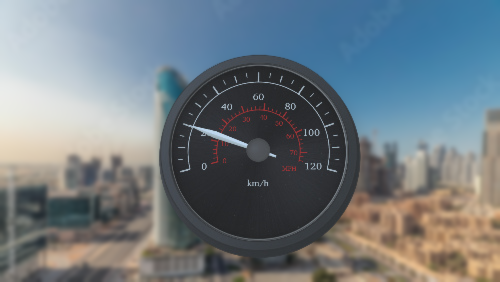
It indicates 20 km/h
